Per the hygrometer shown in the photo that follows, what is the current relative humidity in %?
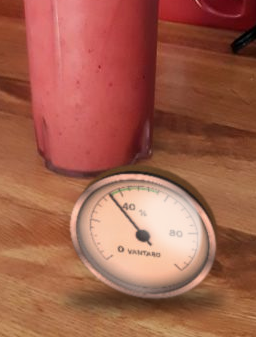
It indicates 36 %
